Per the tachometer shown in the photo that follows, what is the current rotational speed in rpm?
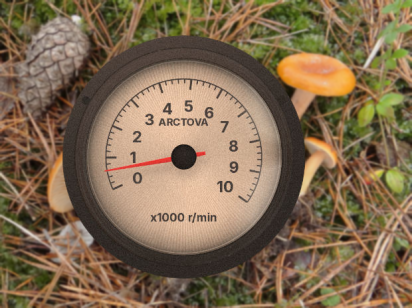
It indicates 600 rpm
